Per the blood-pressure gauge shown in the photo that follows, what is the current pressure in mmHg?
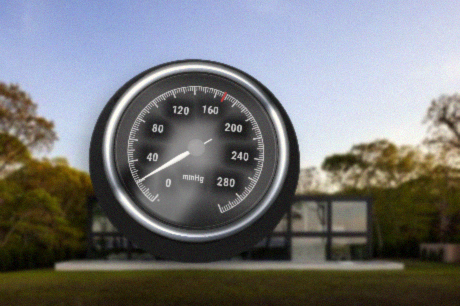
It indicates 20 mmHg
